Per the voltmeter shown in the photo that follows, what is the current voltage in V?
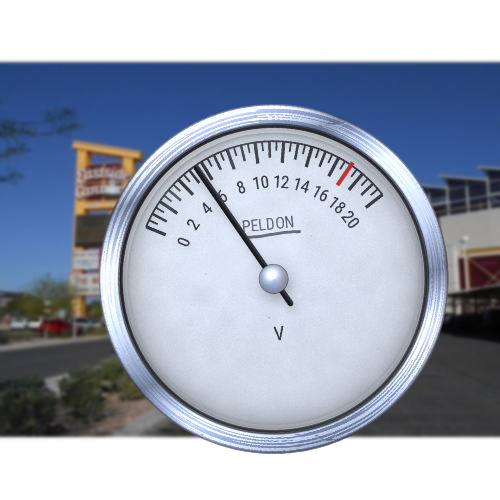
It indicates 5.5 V
